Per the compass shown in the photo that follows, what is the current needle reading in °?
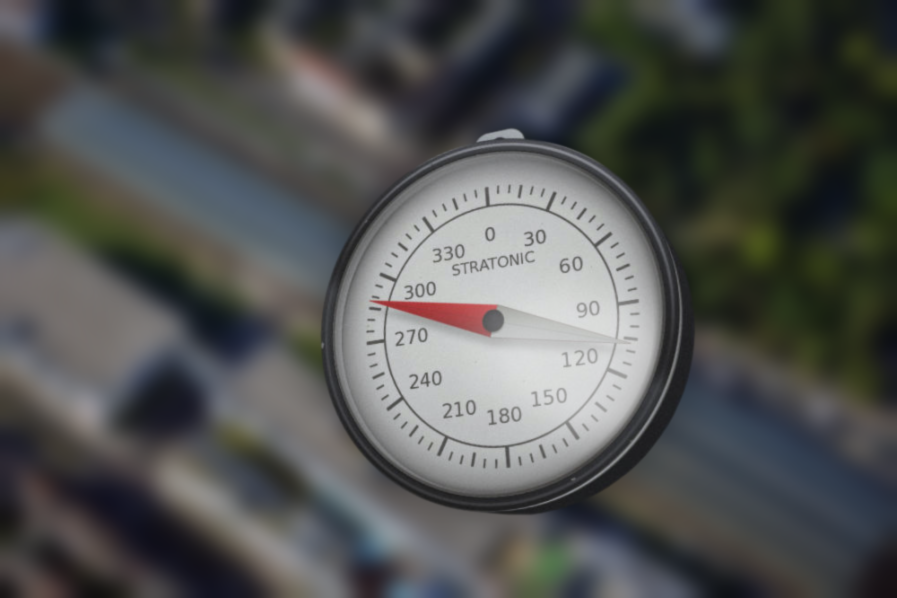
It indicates 287.5 °
